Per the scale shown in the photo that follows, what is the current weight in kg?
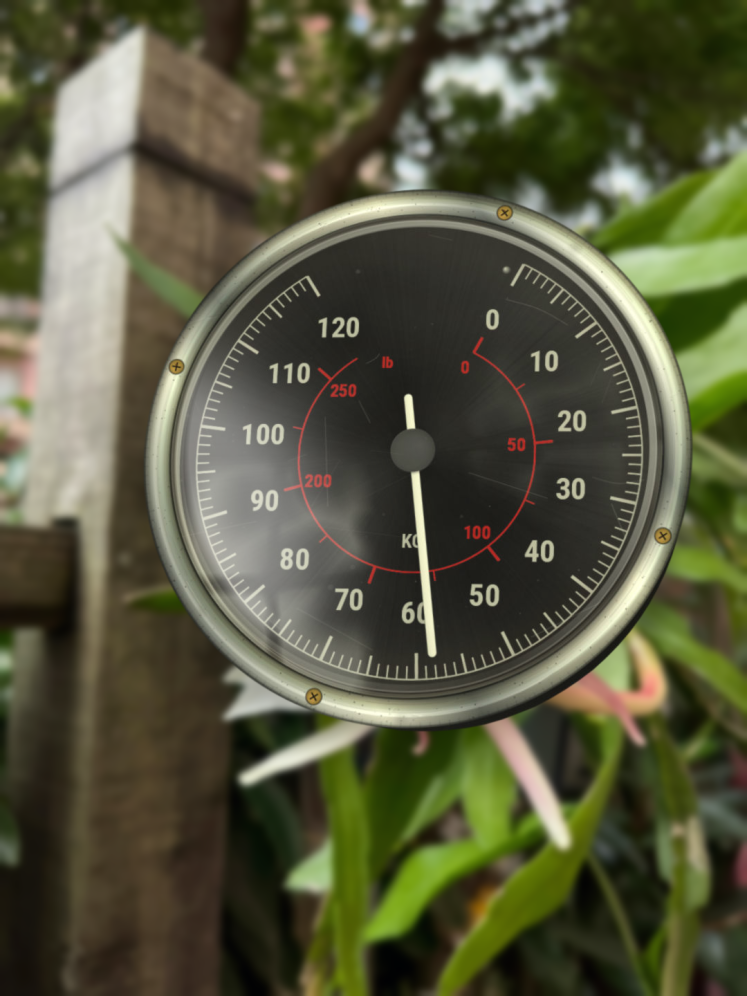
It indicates 58 kg
